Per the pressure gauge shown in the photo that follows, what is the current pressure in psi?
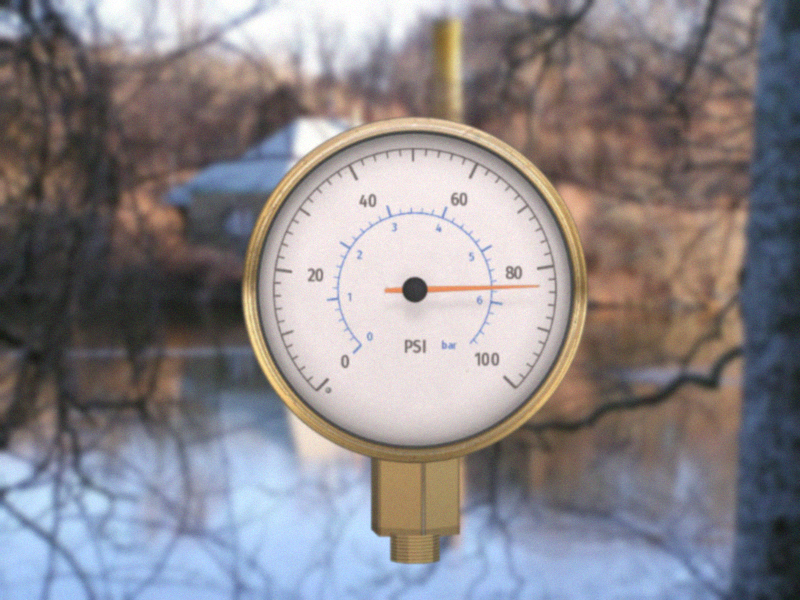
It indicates 83 psi
